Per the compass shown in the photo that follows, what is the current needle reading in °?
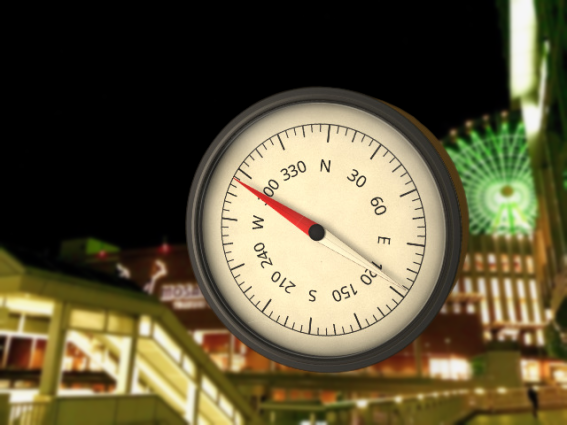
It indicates 295 °
